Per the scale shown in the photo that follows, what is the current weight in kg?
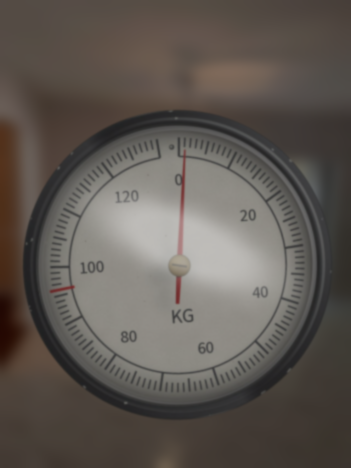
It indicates 1 kg
